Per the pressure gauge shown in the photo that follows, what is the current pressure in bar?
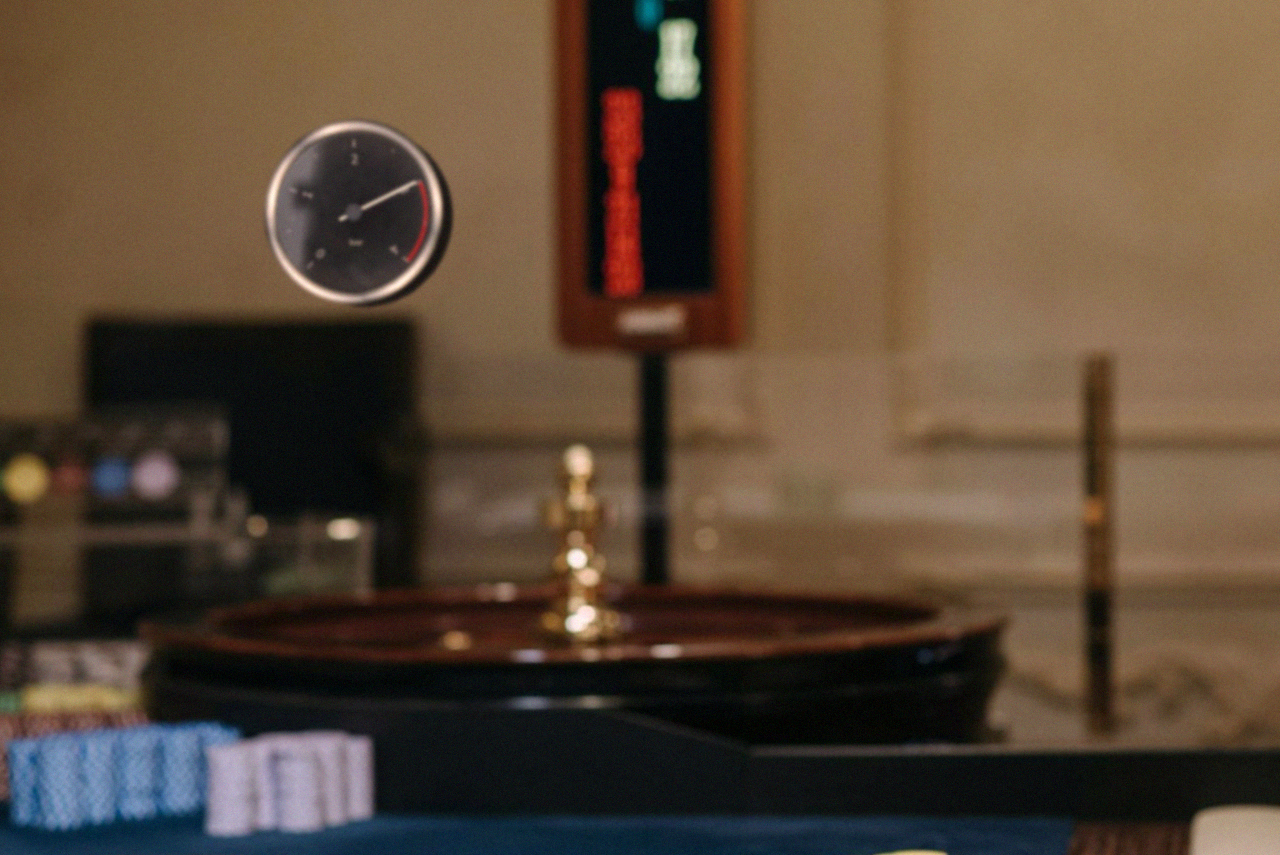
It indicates 3 bar
